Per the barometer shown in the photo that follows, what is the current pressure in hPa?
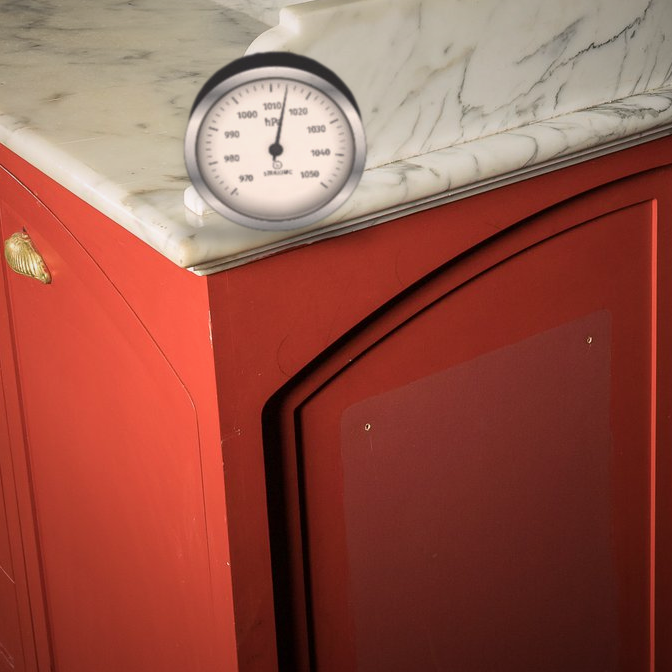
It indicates 1014 hPa
